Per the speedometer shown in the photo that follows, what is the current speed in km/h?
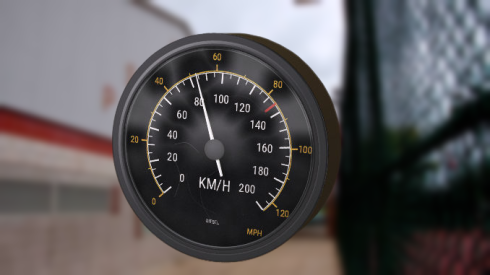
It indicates 85 km/h
